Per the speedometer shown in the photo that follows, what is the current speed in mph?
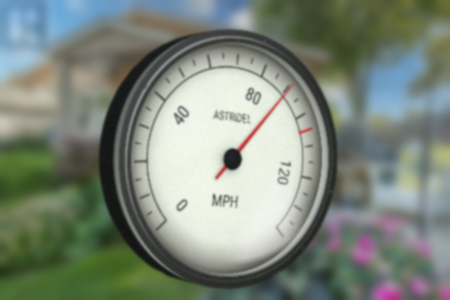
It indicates 90 mph
